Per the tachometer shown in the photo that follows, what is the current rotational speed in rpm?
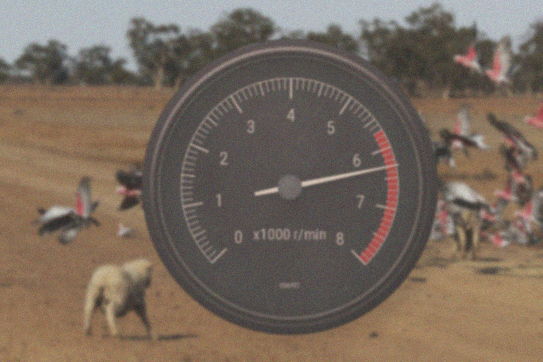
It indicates 6300 rpm
